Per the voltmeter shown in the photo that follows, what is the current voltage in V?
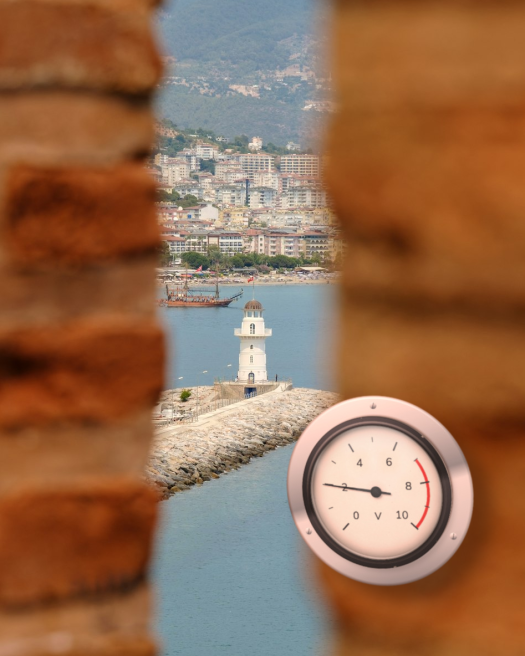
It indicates 2 V
